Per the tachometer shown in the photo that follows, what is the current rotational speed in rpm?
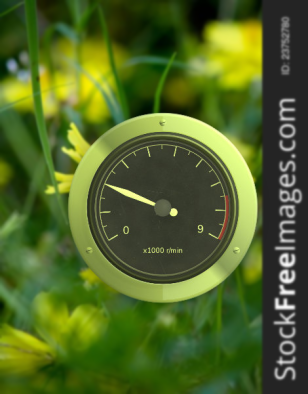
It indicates 2000 rpm
